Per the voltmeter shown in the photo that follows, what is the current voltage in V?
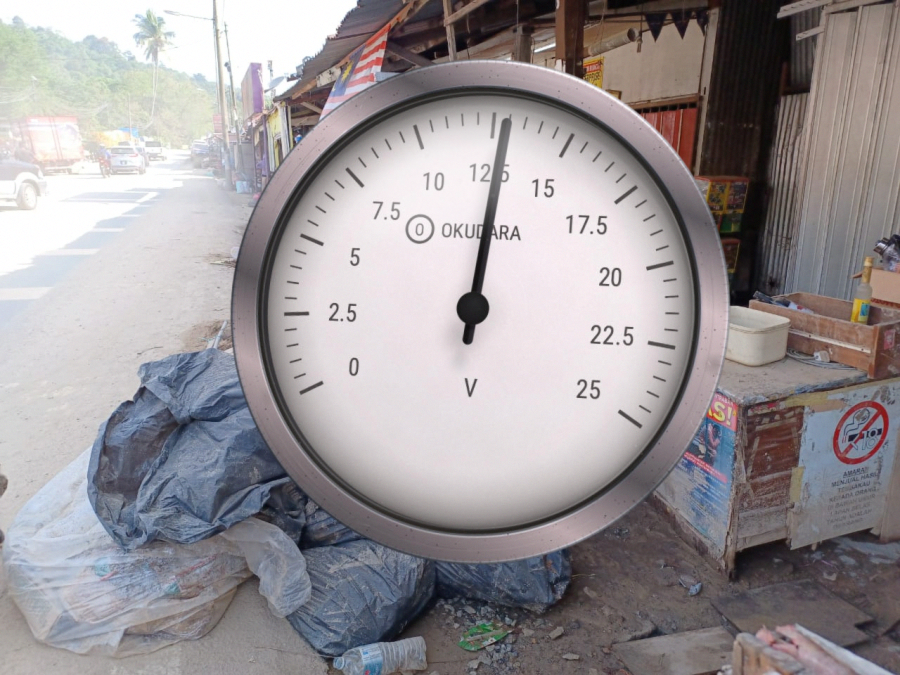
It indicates 13 V
